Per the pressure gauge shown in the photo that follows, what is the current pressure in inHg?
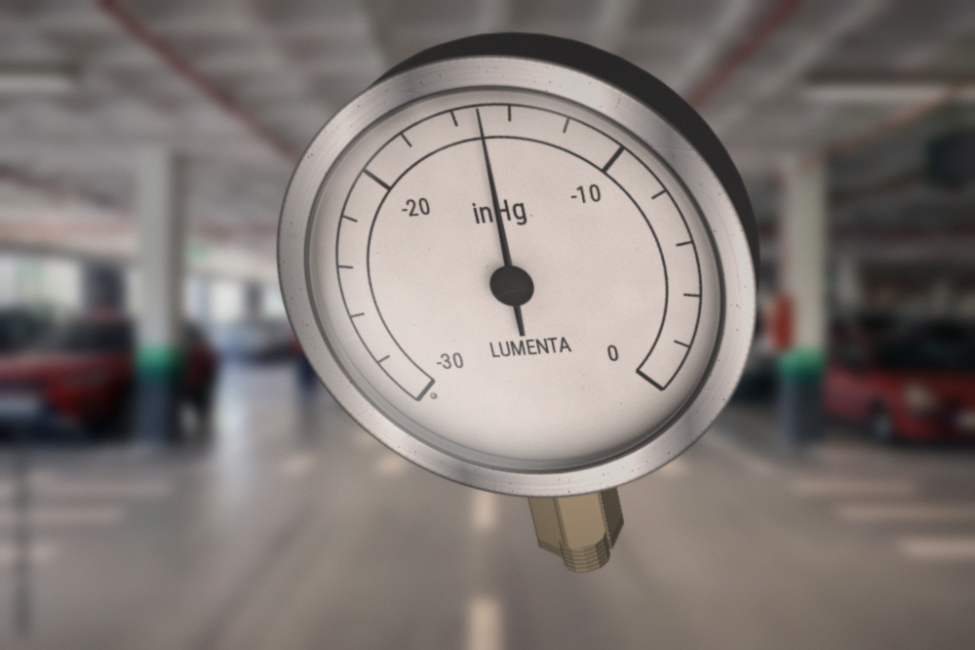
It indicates -15 inHg
